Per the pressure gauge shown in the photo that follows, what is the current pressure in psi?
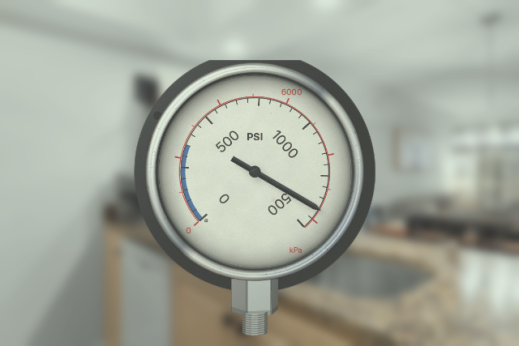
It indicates 1400 psi
